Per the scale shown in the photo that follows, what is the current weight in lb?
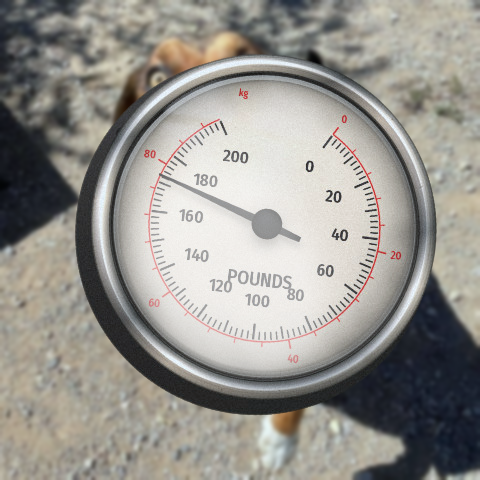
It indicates 172 lb
